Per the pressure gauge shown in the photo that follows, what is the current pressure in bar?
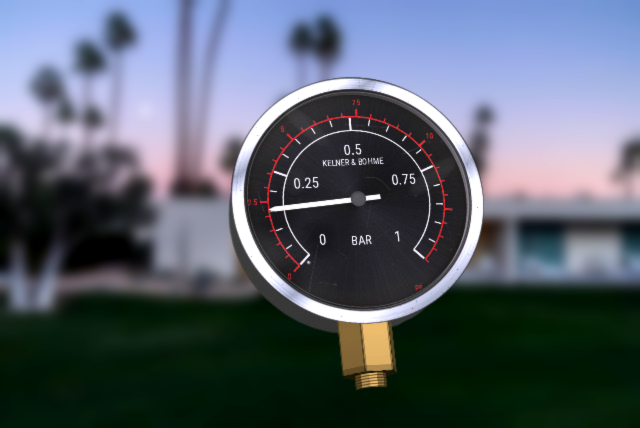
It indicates 0.15 bar
